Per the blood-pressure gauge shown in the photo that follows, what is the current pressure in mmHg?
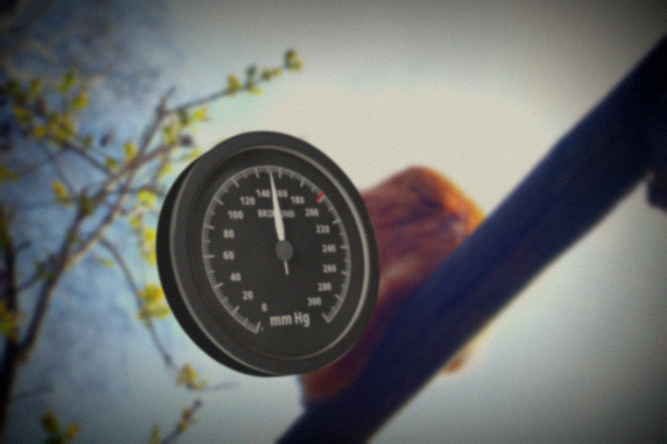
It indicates 150 mmHg
